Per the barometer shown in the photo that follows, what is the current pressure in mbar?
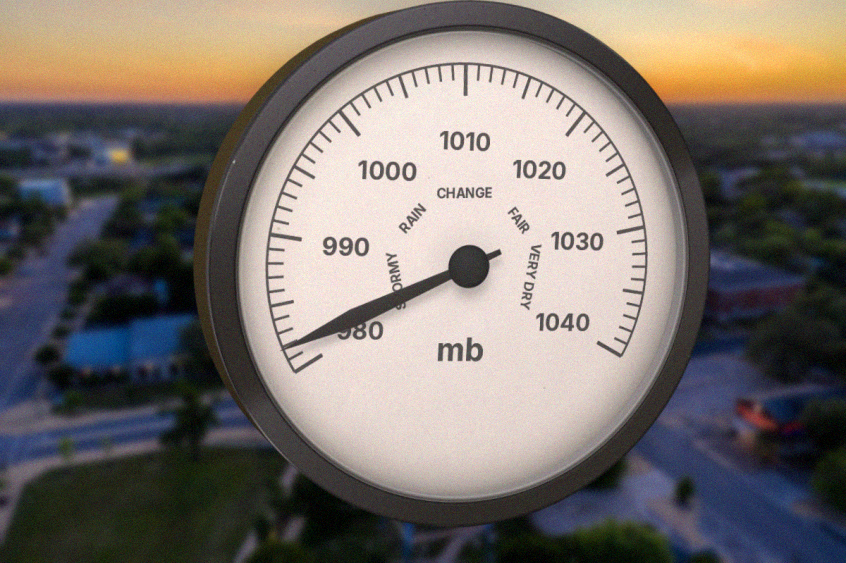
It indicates 982 mbar
